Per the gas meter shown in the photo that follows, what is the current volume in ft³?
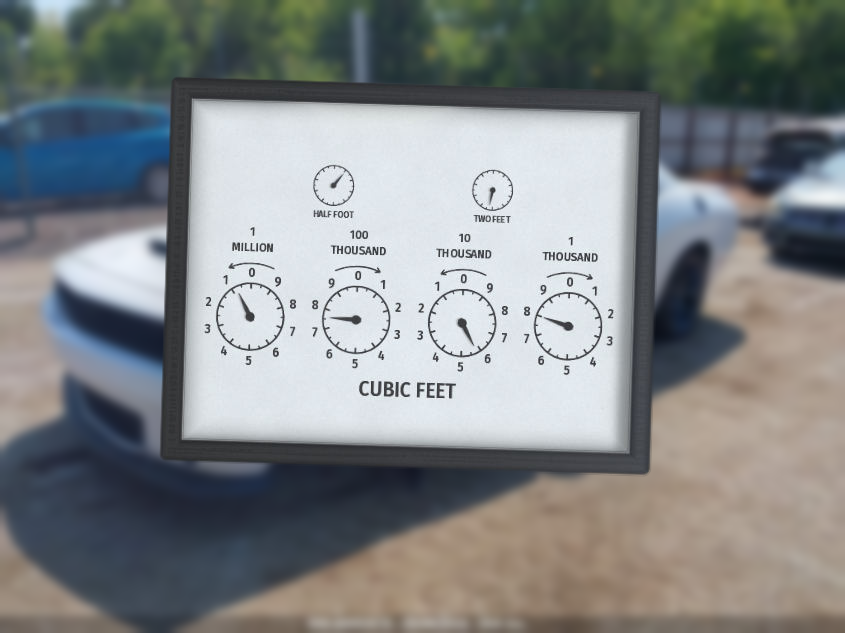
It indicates 75800 ft³
